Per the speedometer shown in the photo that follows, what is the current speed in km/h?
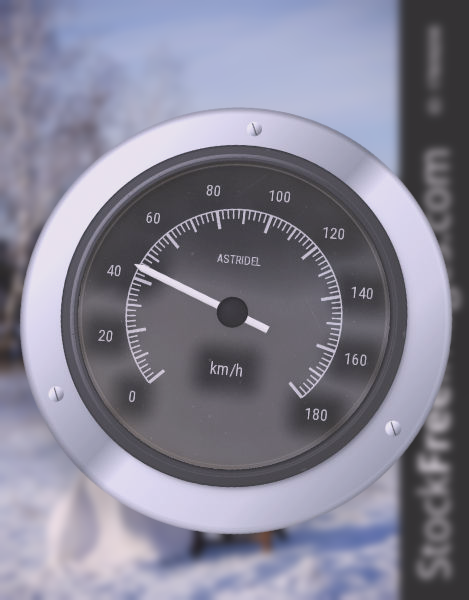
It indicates 44 km/h
